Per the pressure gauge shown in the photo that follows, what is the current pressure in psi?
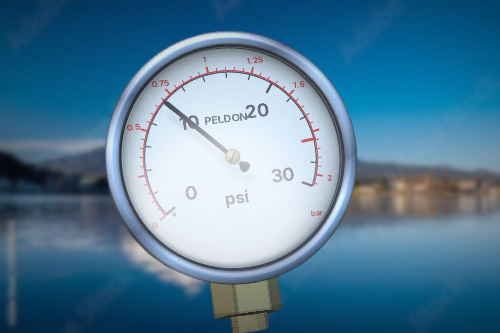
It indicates 10 psi
